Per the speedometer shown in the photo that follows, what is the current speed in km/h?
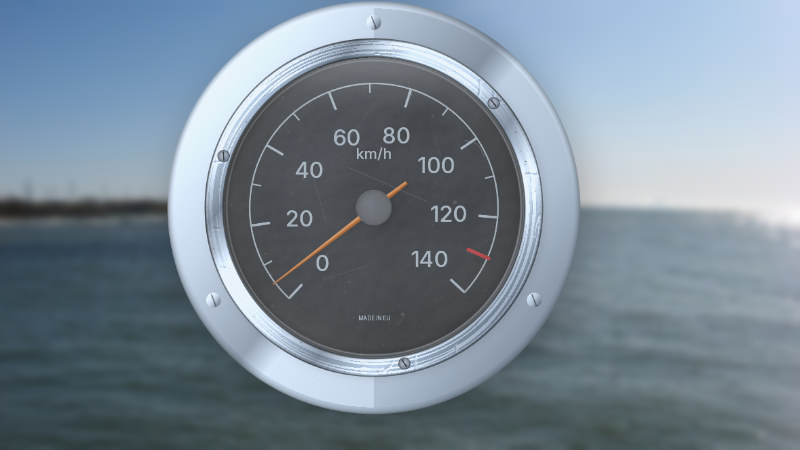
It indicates 5 km/h
